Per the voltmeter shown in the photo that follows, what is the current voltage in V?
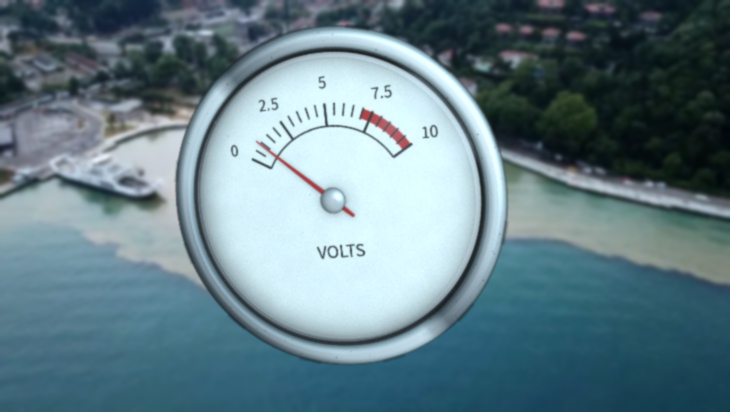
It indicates 1 V
